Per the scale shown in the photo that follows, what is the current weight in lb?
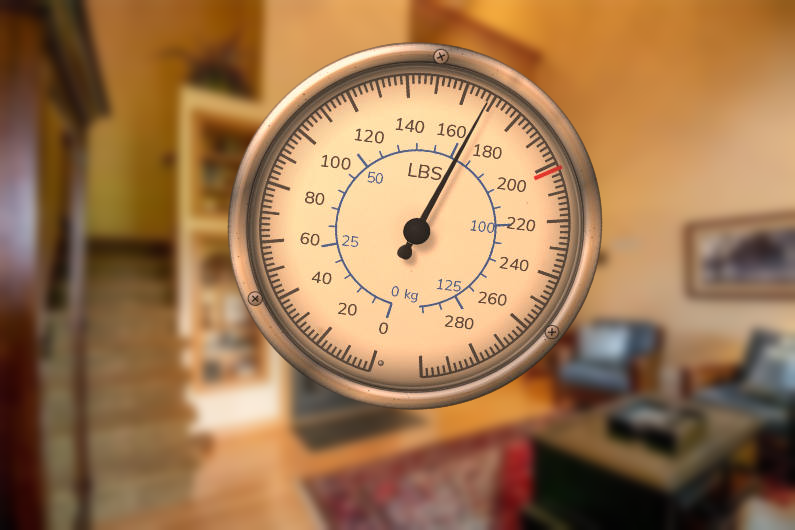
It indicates 168 lb
